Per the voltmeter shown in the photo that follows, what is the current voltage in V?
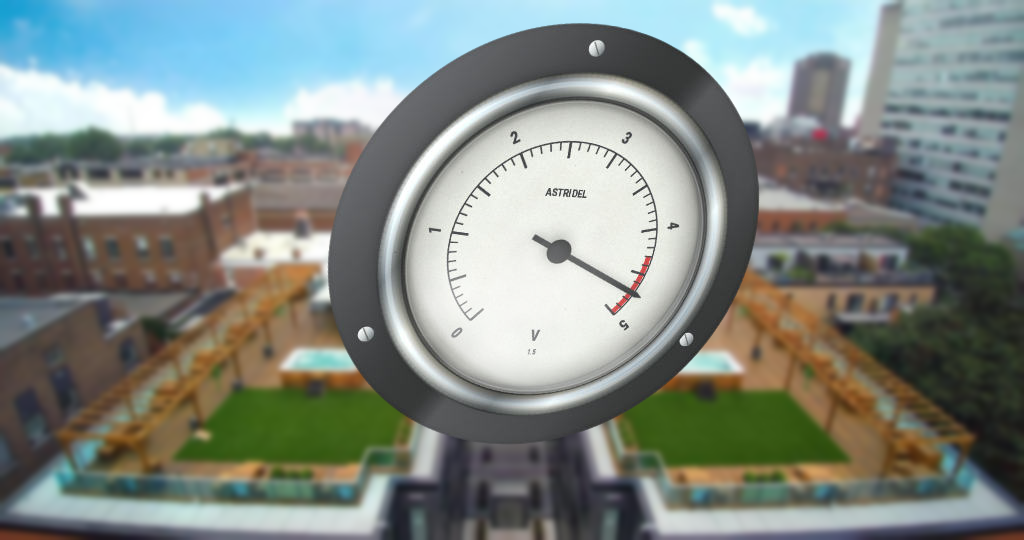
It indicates 4.7 V
